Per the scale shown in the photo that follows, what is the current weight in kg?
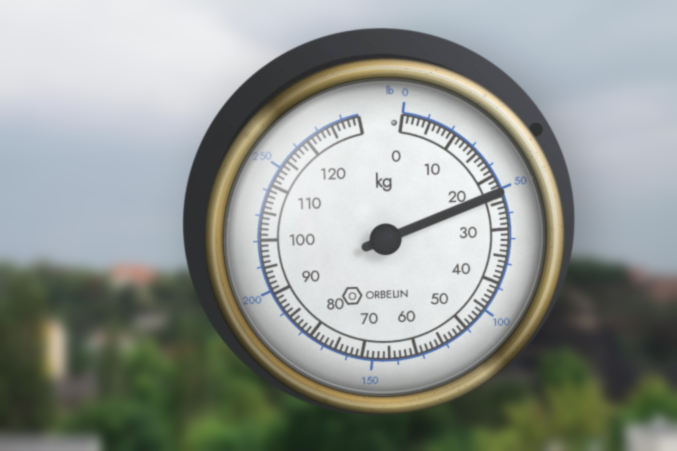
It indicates 23 kg
